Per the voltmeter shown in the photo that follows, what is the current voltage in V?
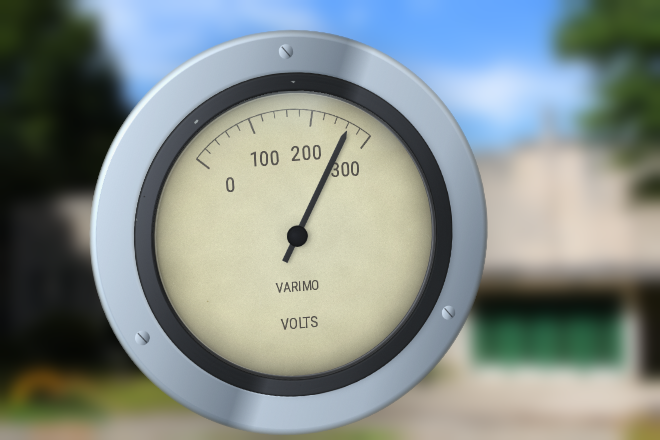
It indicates 260 V
